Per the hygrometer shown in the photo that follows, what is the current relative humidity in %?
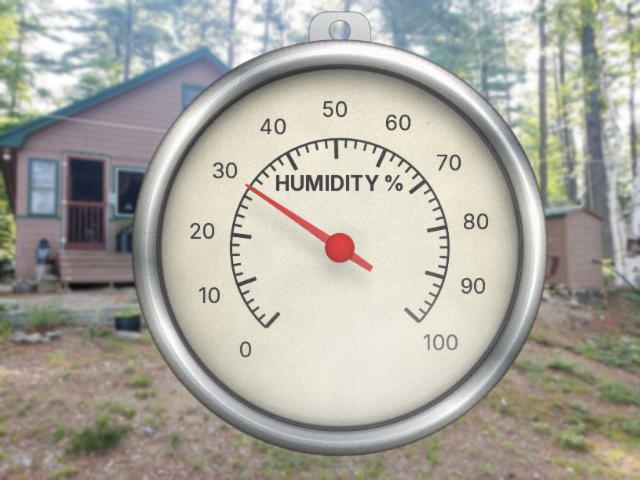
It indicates 30 %
